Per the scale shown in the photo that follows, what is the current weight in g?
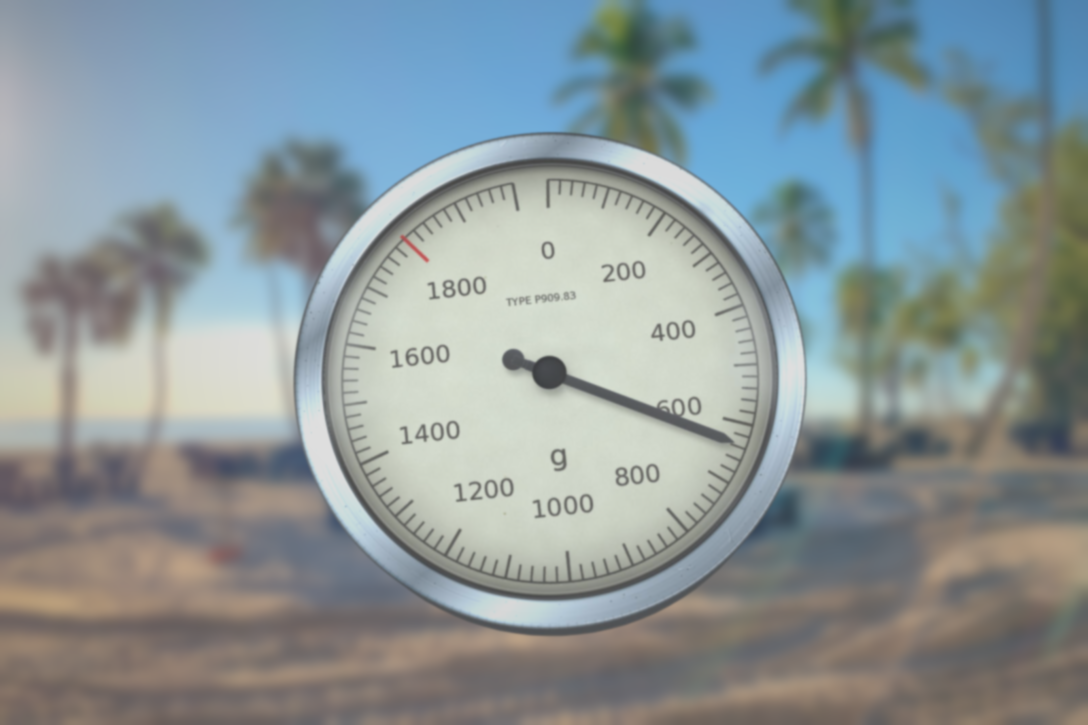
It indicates 640 g
